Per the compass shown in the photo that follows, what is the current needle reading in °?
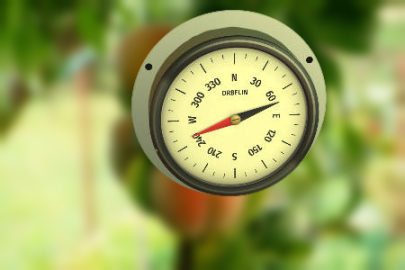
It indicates 250 °
